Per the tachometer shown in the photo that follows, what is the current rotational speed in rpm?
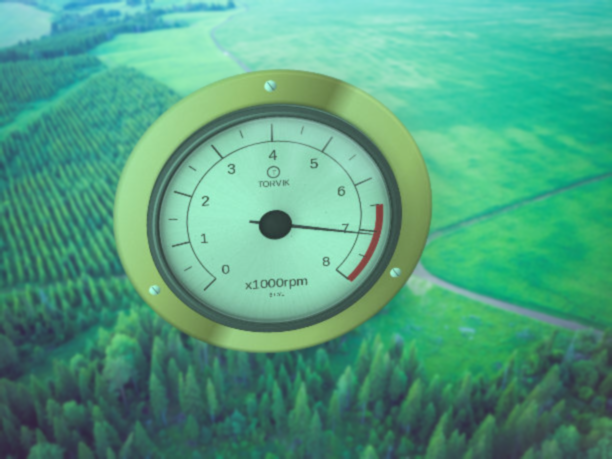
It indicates 7000 rpm
